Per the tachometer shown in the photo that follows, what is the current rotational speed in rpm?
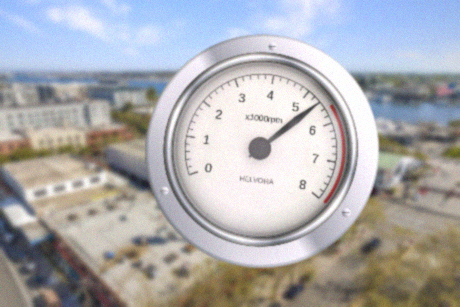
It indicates 5400 rpm
